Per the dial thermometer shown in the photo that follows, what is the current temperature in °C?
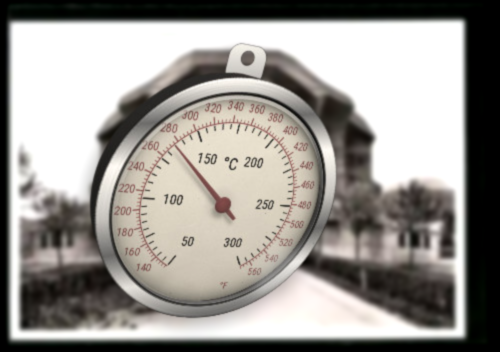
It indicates 135 °C
